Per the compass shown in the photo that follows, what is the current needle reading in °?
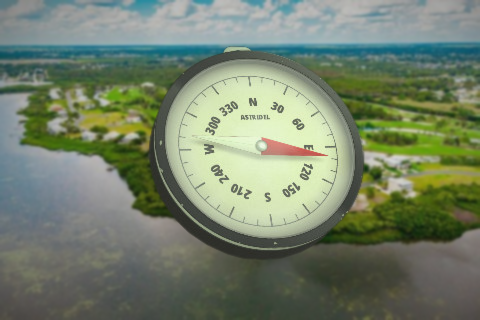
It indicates 100 °
